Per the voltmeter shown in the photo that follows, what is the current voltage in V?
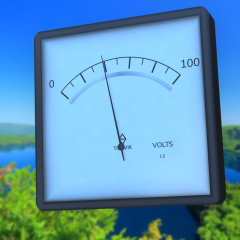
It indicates 40 V
